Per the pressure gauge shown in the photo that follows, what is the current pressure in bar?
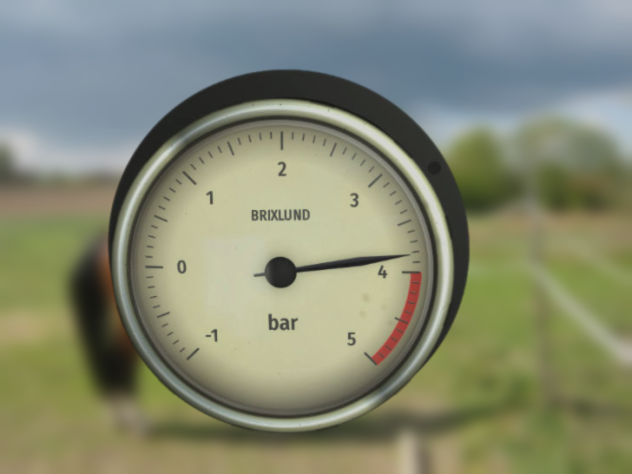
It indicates 3.8 bar
